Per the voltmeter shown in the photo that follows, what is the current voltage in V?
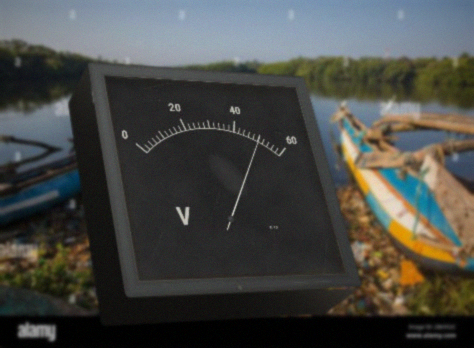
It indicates 50 V
